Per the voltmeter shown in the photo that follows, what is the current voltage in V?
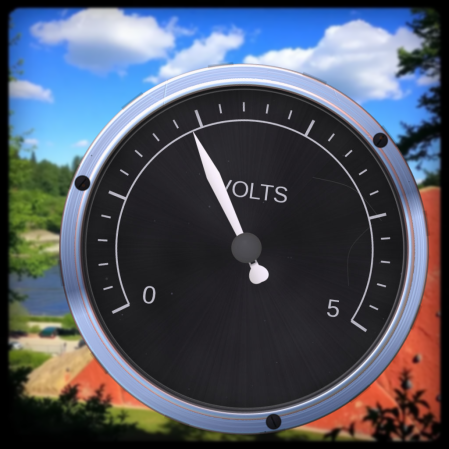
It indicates 1.9 V
